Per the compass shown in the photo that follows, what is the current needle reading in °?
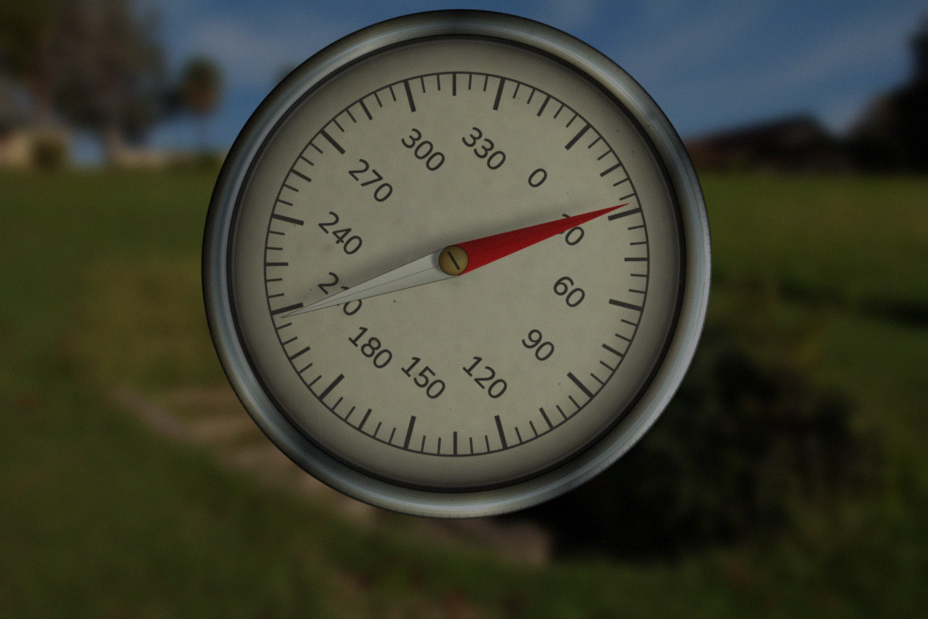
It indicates 27.5 °
